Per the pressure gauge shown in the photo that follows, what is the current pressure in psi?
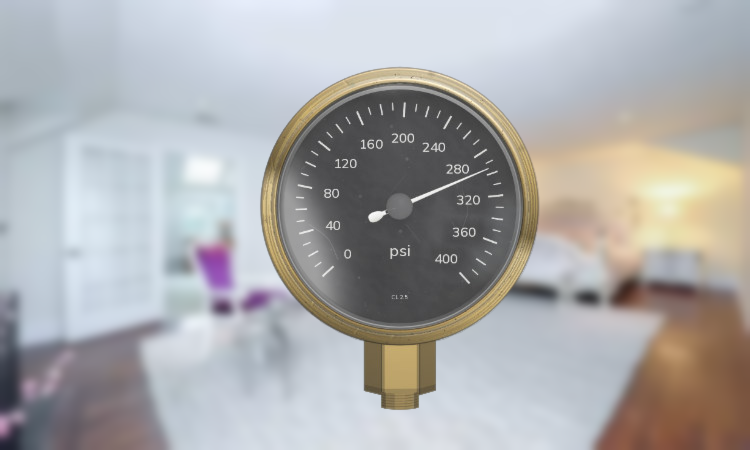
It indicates 295 psi
